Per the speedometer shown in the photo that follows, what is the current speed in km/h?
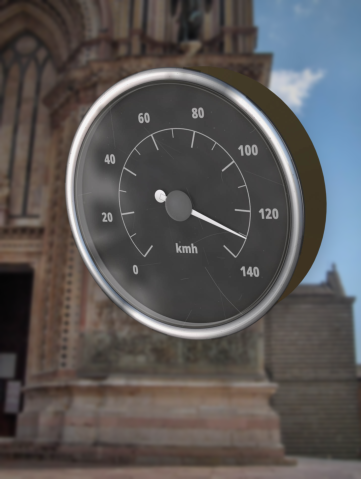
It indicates 130 km/h
